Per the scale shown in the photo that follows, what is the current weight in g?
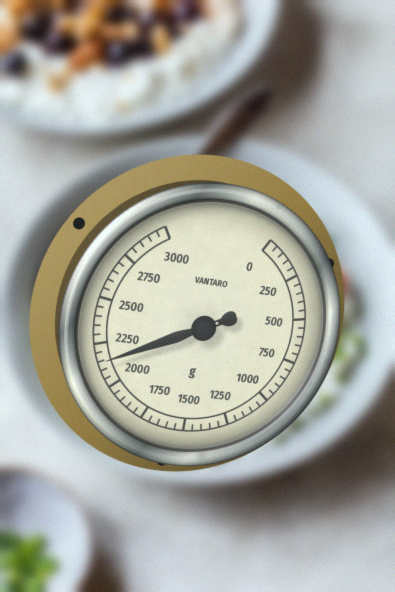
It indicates 2150 g
